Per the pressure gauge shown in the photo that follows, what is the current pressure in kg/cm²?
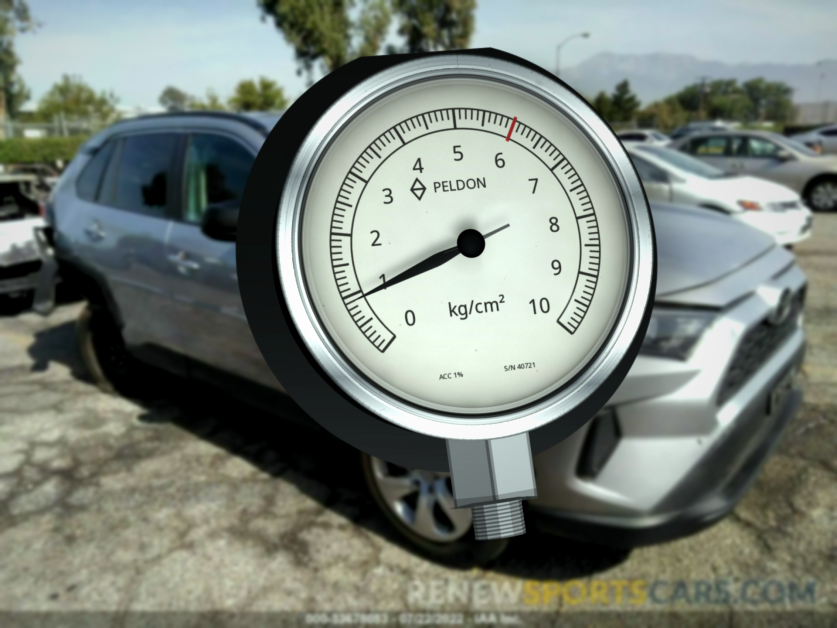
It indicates 0.9 kg/cm²
